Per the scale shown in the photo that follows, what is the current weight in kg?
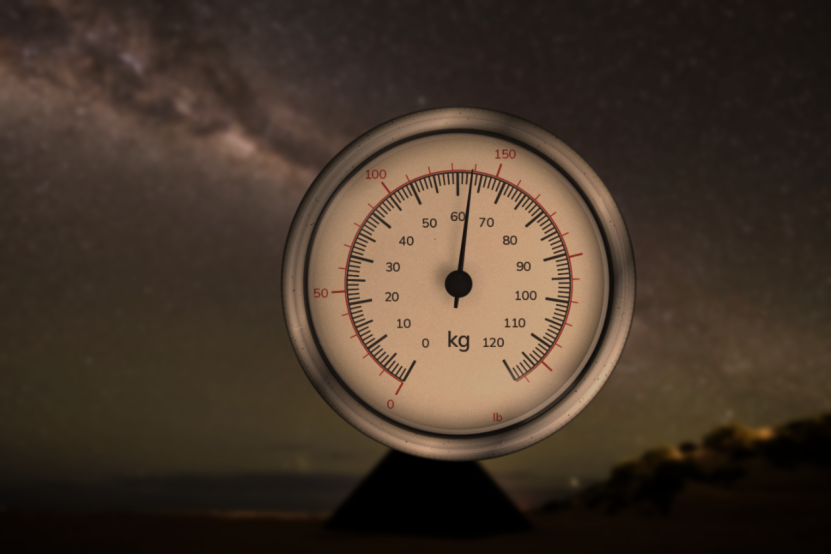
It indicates 63 kg
